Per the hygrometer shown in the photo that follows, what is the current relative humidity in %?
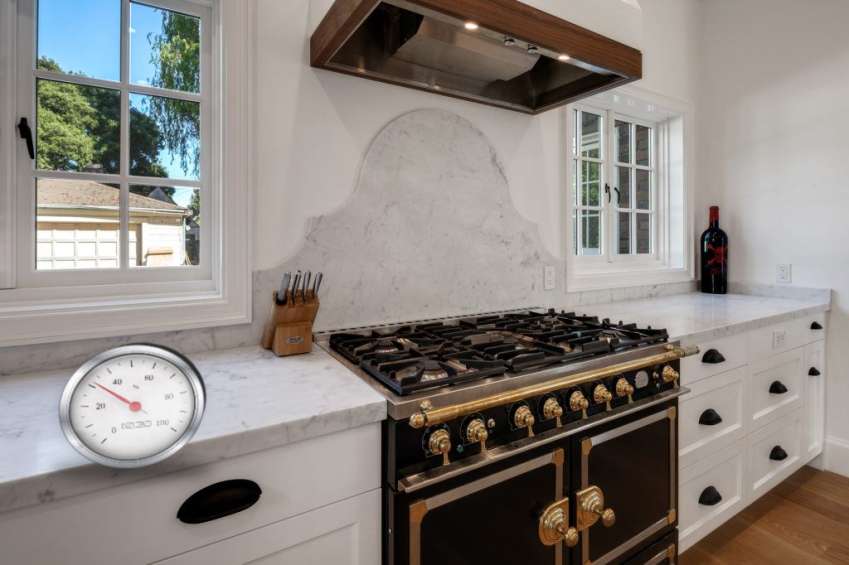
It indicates 32.5 %
